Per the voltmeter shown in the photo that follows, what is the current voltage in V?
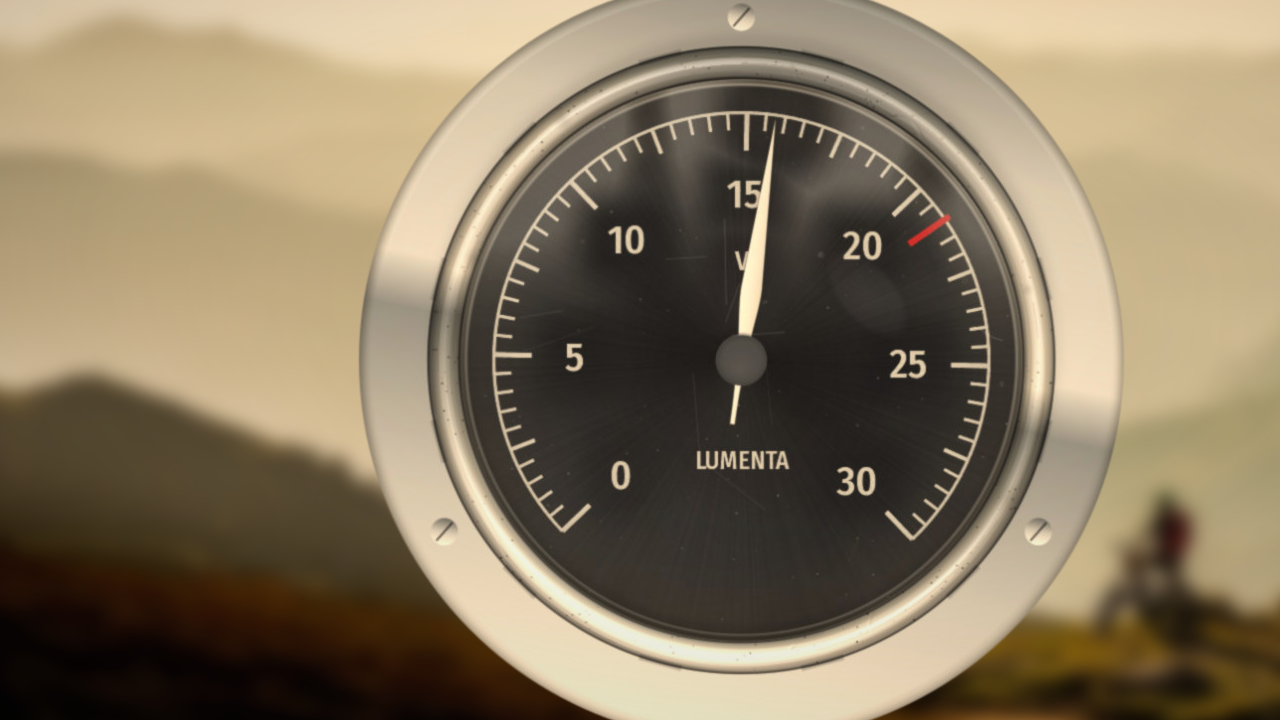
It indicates 15.75 V
